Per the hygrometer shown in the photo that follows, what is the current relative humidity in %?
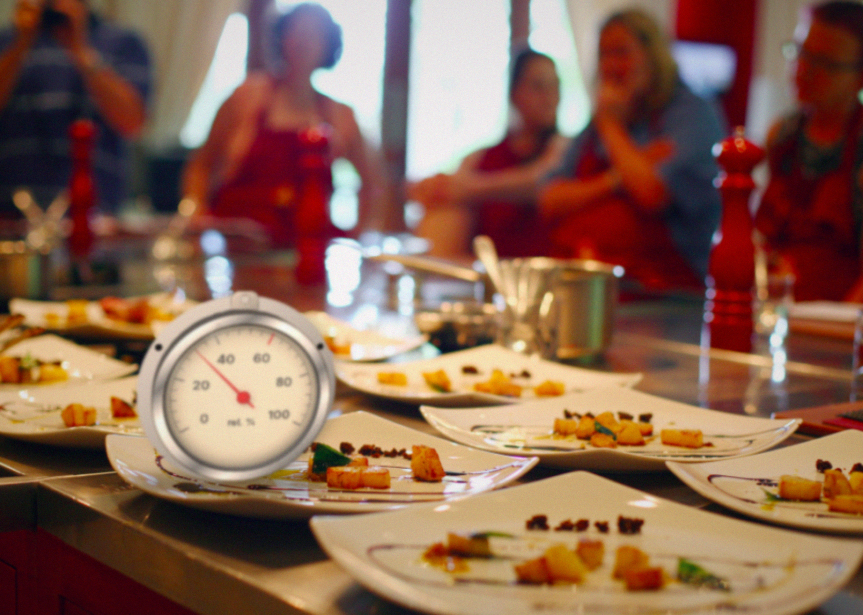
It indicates 32 %
